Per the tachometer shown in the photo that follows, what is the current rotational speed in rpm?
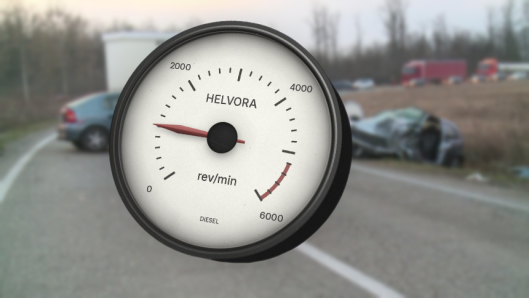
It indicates 1000 rpm
